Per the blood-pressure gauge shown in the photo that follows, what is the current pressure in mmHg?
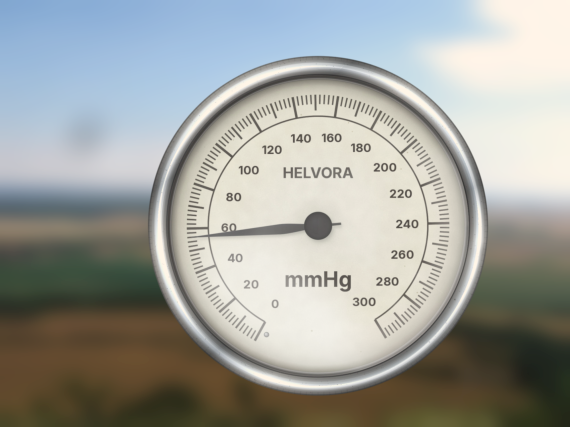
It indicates 56 mmHg
